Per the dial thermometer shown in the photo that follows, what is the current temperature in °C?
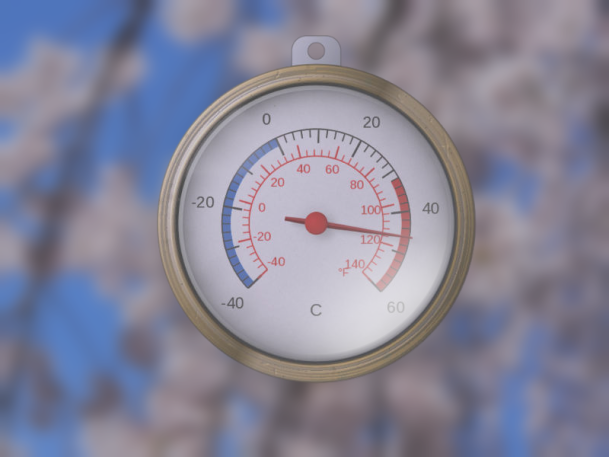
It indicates 46 °C
